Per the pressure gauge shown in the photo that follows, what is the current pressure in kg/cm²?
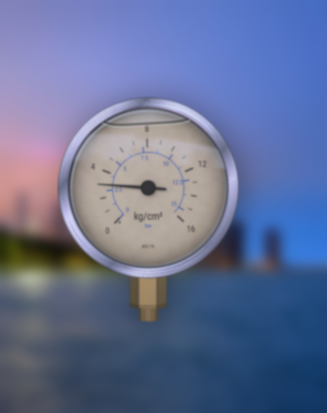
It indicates 3 kg/cm²
